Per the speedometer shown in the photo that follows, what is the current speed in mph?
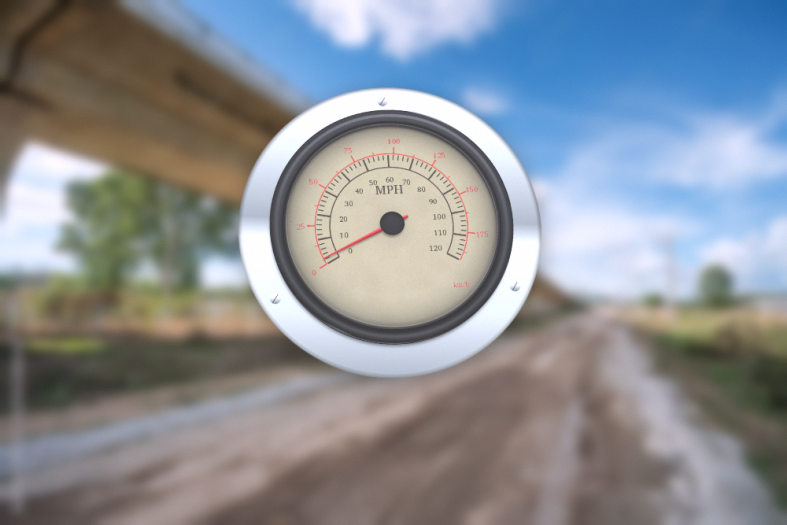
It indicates 2 mph
